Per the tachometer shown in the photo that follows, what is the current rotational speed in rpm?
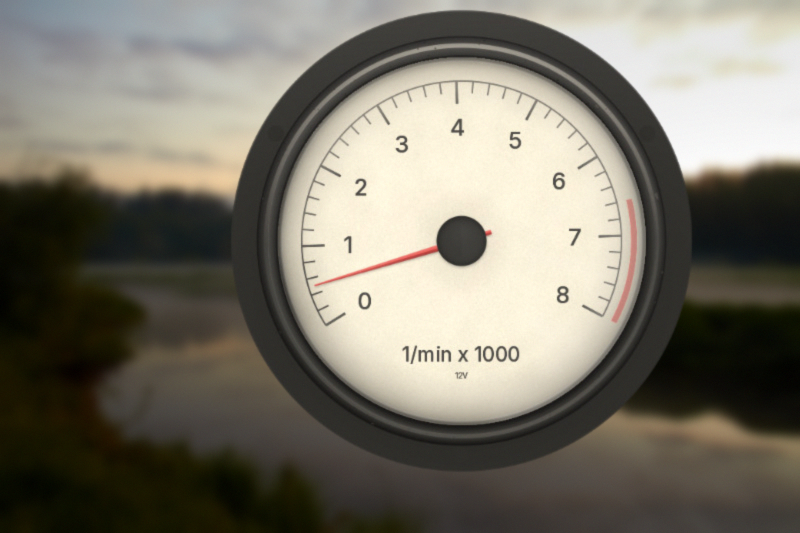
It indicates 500 rpm
